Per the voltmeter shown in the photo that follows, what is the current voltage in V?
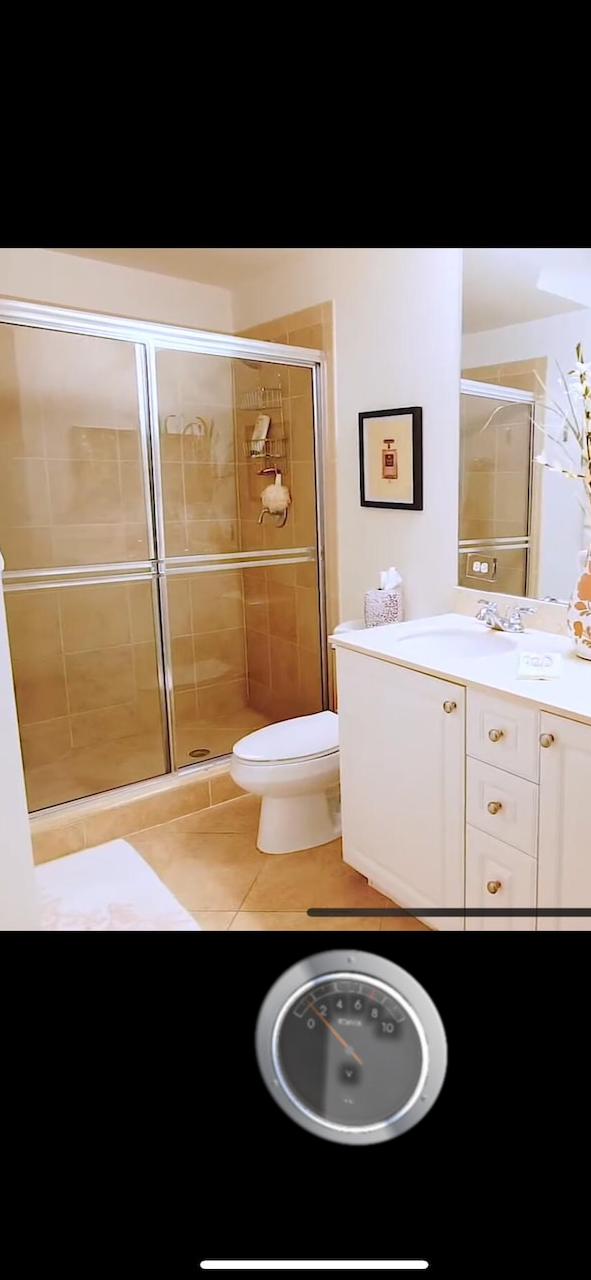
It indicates 1.5 V
